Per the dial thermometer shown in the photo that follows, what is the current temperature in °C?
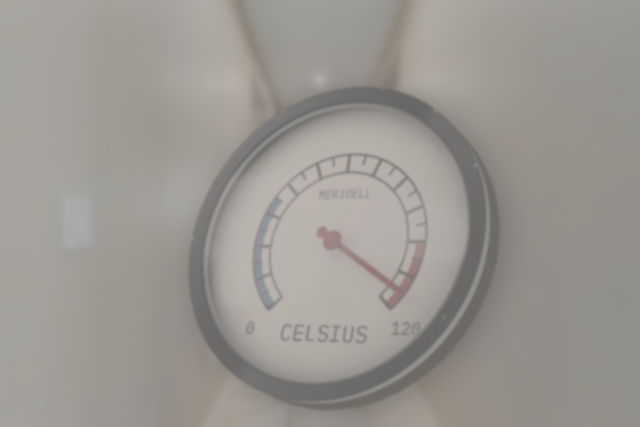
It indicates 115 °C
